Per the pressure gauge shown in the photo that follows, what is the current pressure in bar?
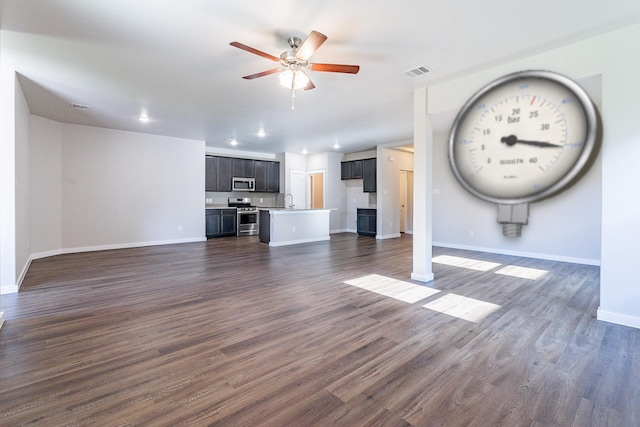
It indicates 35 bar
